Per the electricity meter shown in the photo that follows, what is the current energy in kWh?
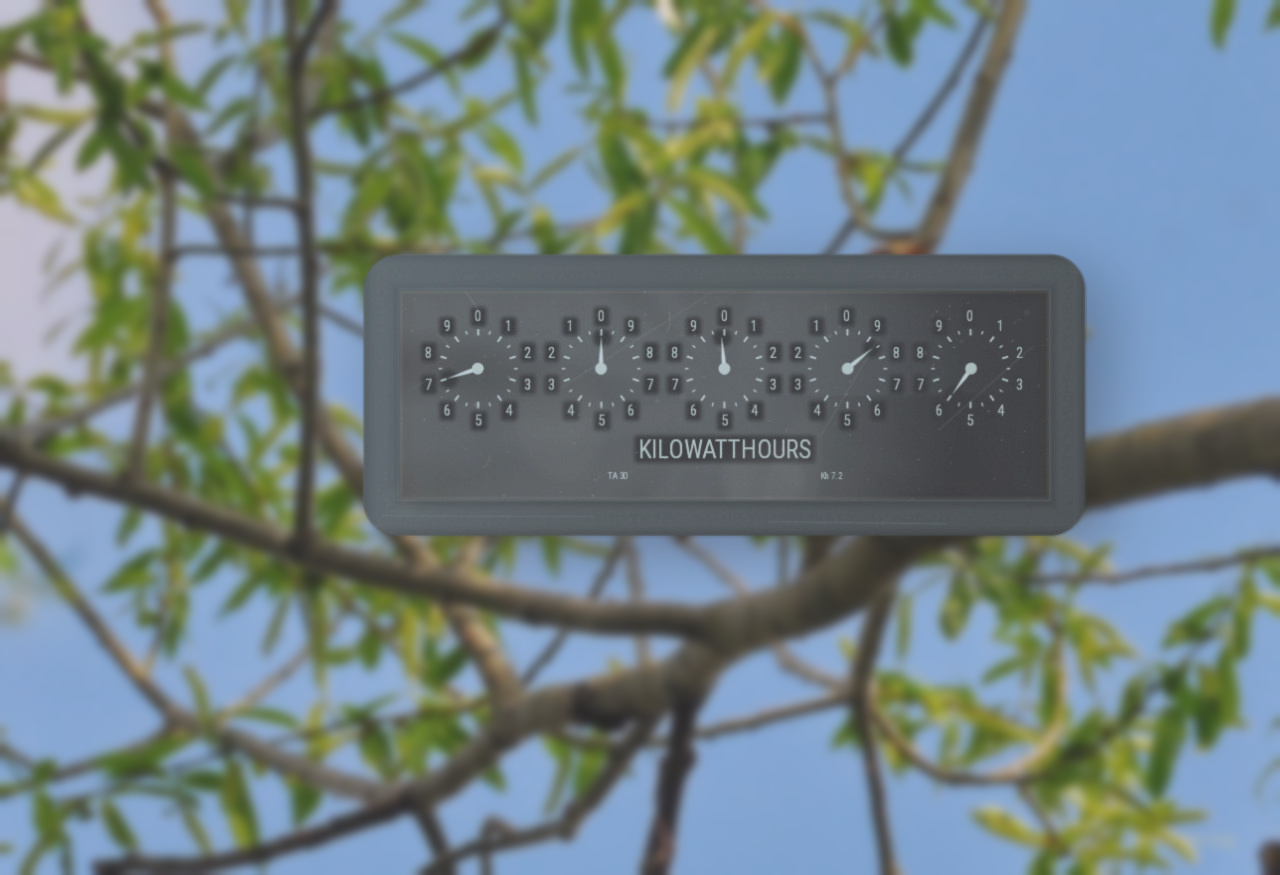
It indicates 69986 kWh
